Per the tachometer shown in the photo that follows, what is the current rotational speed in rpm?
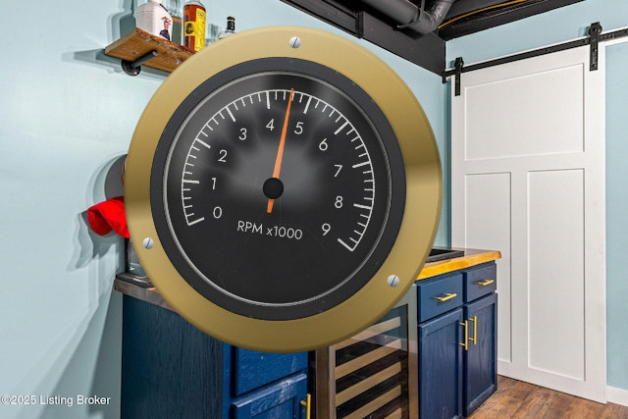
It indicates 4600 rpm
